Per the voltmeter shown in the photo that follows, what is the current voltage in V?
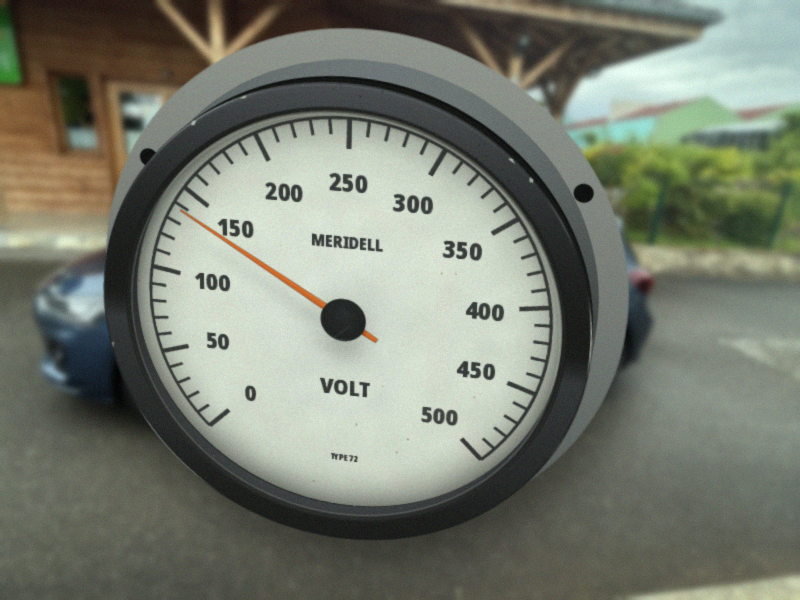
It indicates 140 V
